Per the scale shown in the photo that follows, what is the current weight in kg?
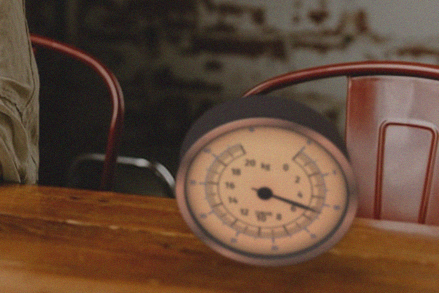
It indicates 5 kg
